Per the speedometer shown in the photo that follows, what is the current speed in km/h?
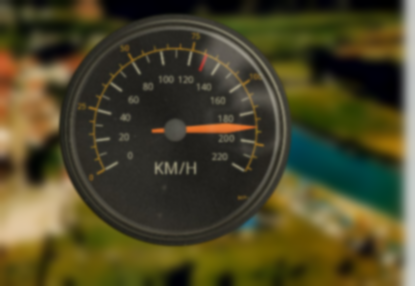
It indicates 190 km/h
